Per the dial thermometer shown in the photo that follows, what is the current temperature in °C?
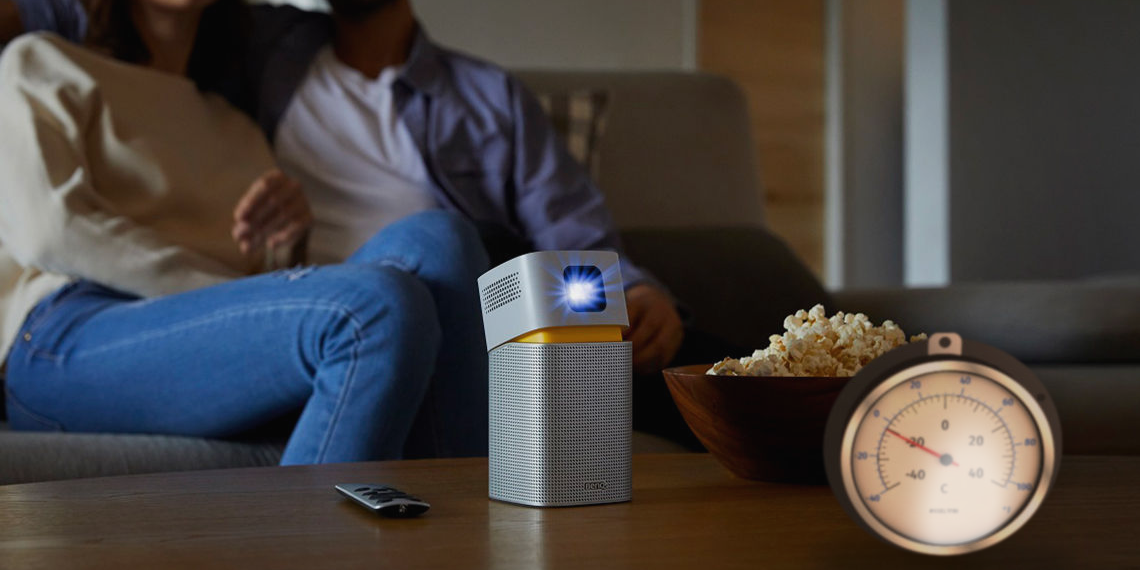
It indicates -20 °C
